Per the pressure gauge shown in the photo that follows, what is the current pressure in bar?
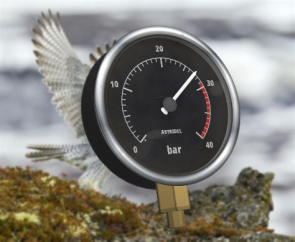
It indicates 27 bar
